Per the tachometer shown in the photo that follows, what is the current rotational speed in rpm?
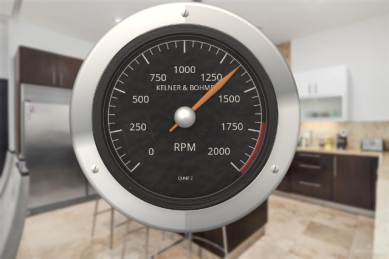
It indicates 1350 rpm
